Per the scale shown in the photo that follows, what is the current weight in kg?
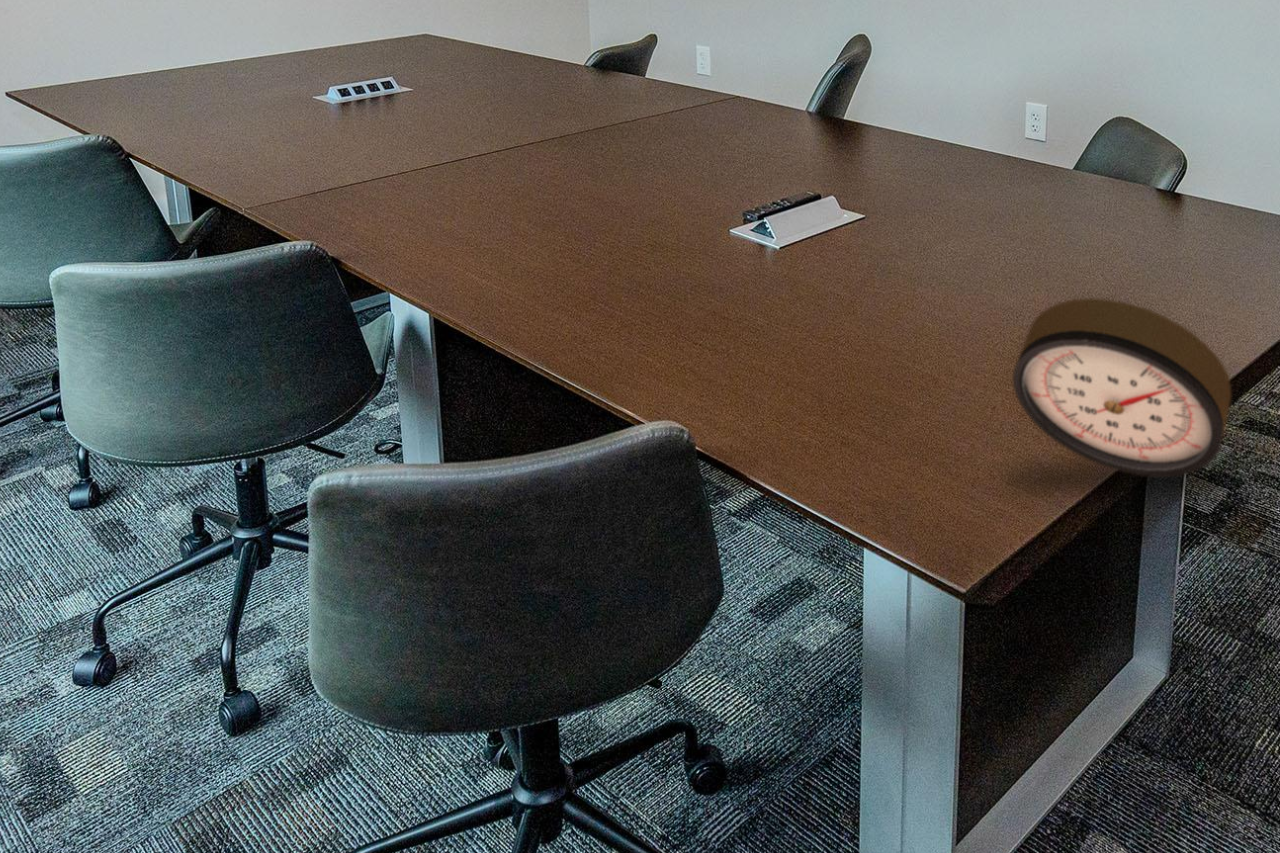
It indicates 10 kg
